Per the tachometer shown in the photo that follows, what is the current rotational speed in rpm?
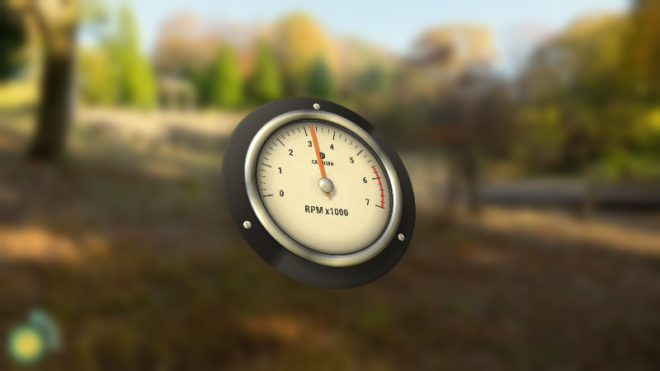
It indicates 3200 rpm
